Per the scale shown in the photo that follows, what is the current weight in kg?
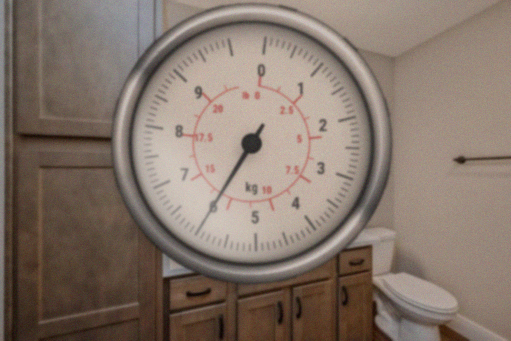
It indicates 6 kg
